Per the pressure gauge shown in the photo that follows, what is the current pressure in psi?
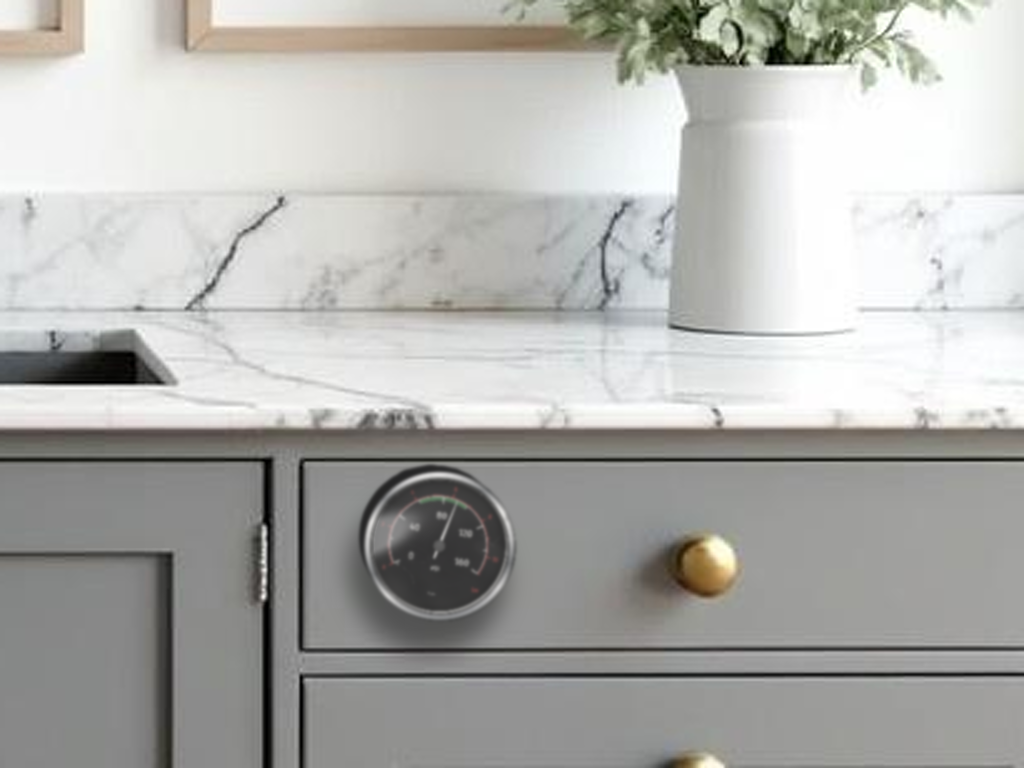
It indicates 90 psi
